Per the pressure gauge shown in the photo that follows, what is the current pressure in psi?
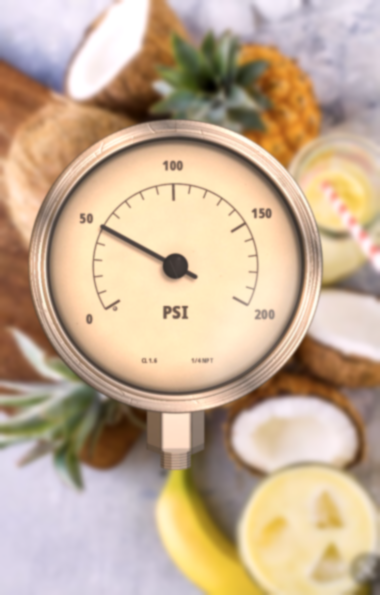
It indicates 50 psi
